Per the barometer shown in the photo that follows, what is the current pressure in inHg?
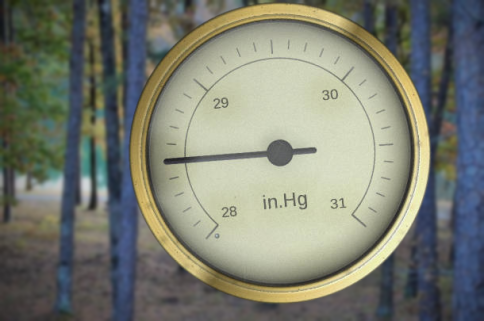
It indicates 28.5 inHg
